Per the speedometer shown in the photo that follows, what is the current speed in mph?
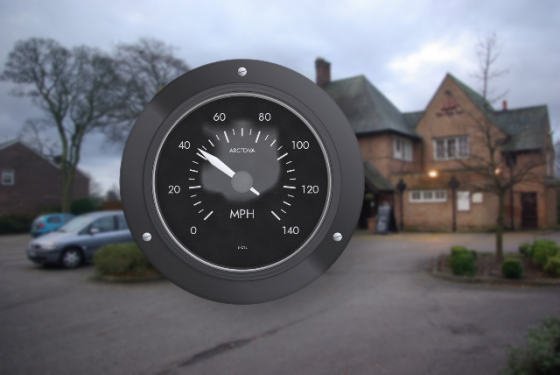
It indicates 42.5 mph
